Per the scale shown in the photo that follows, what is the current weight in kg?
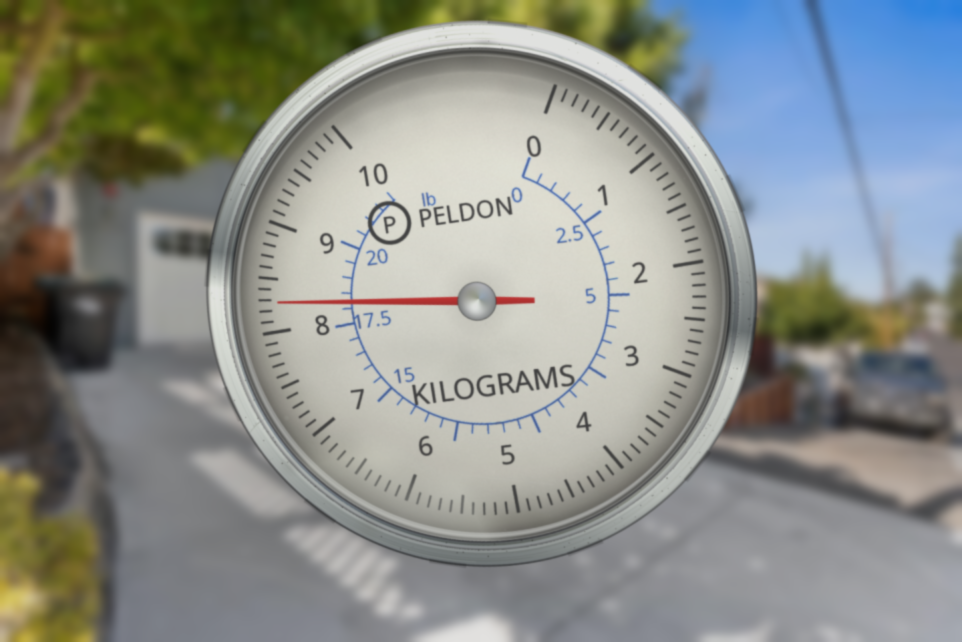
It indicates 8.3 kg
